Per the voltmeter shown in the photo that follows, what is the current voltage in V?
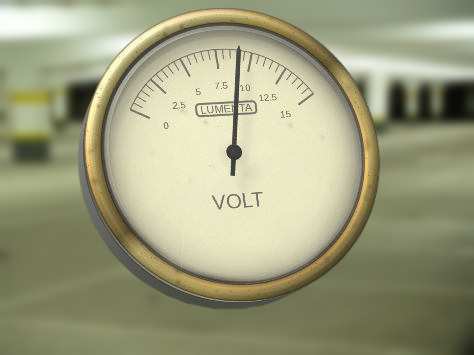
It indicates 9 V
